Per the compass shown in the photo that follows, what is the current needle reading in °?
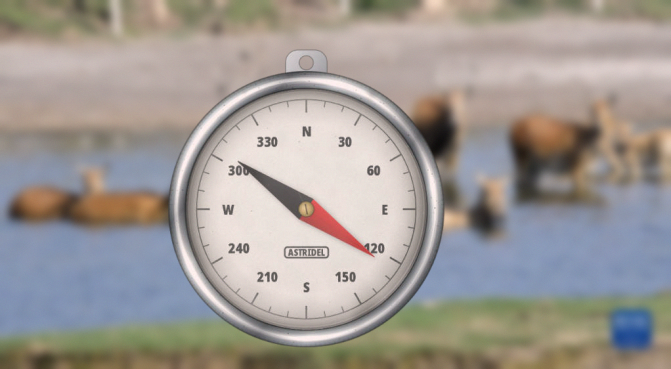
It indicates 125 °
